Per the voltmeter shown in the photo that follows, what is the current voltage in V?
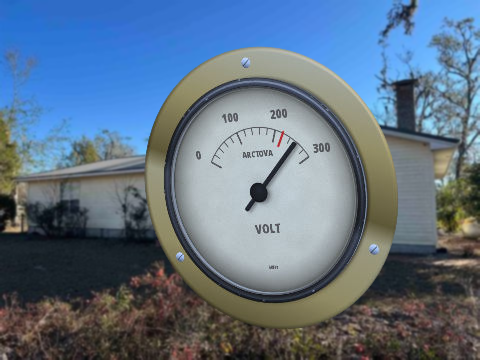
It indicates 260 V
